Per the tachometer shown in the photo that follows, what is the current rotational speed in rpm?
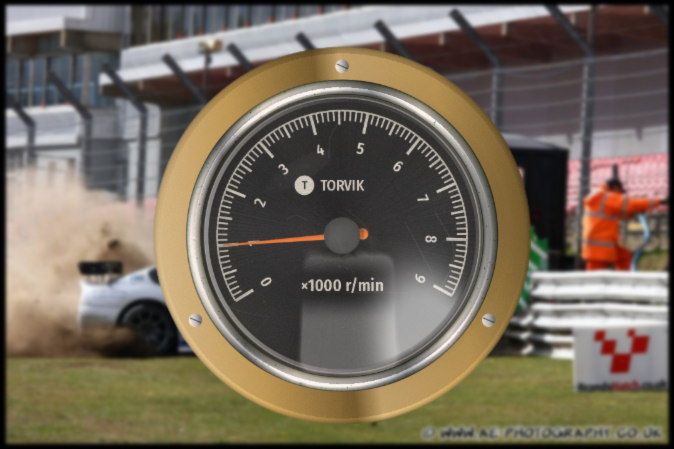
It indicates 1000 rpm
